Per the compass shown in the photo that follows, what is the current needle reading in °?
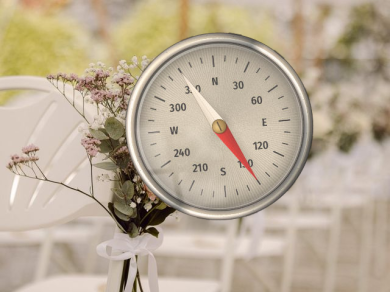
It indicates 150 °
